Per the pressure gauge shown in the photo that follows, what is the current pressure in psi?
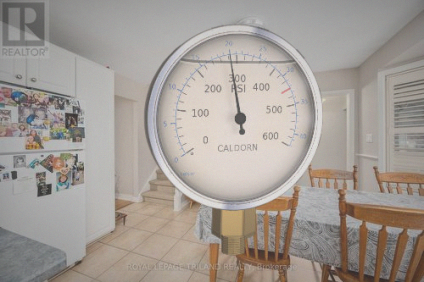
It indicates 280 psi
